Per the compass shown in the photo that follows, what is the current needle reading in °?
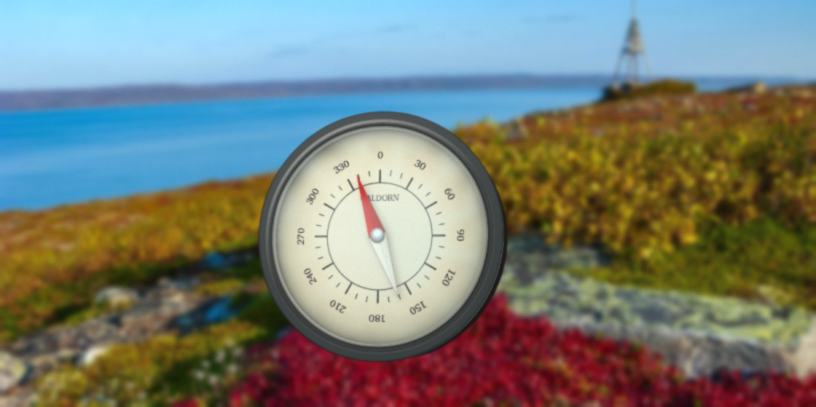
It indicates 340 °
